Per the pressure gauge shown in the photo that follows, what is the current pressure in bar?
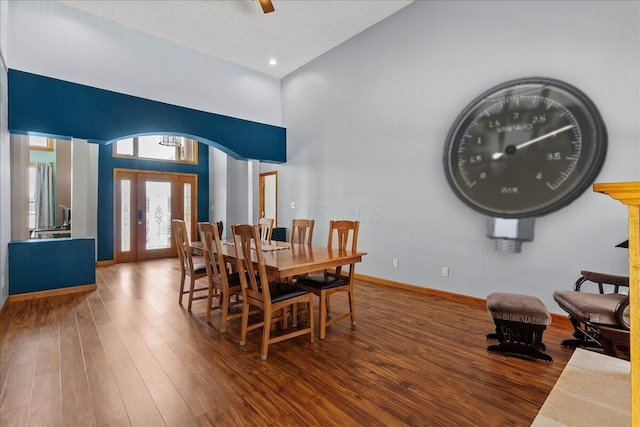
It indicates 3 bar
